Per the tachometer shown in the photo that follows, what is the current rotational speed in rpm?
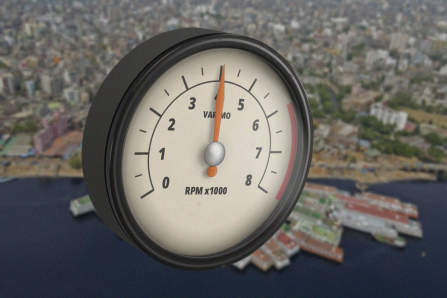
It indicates 4000 rpm
